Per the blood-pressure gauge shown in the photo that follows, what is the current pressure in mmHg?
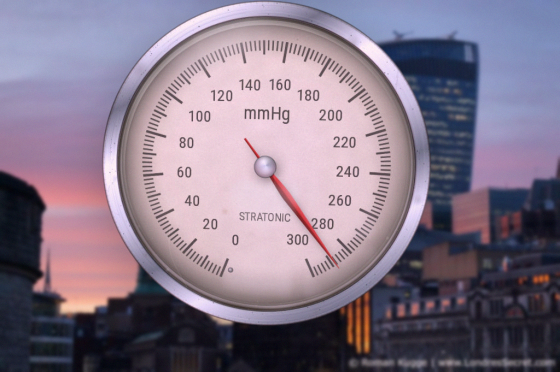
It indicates 288 mmHg
